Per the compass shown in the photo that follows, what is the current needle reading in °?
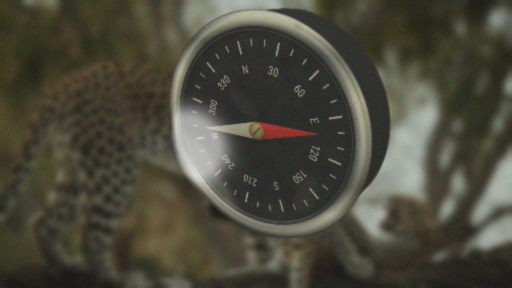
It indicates 100 °
